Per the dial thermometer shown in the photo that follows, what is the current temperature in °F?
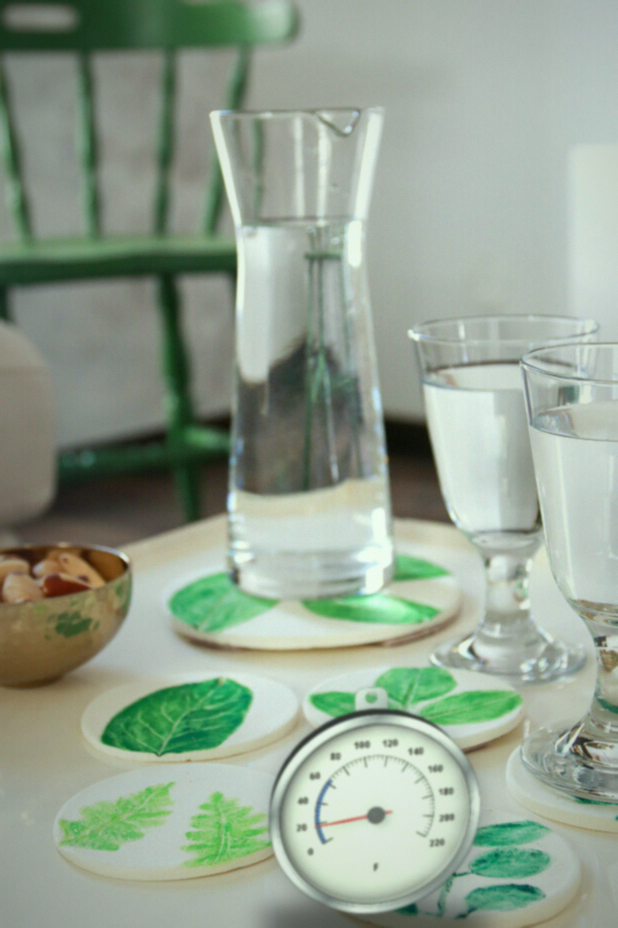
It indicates 20 °F
